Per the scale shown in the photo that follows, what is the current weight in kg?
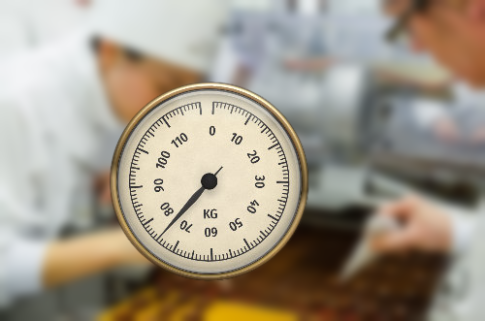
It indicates 75 kg
